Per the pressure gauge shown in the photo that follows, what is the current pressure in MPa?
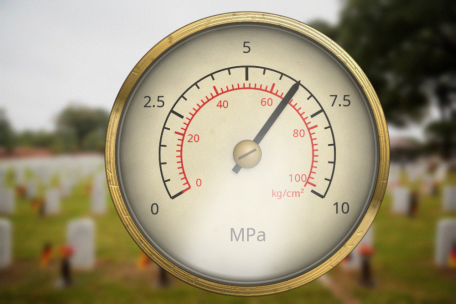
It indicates 6.5 MPa
